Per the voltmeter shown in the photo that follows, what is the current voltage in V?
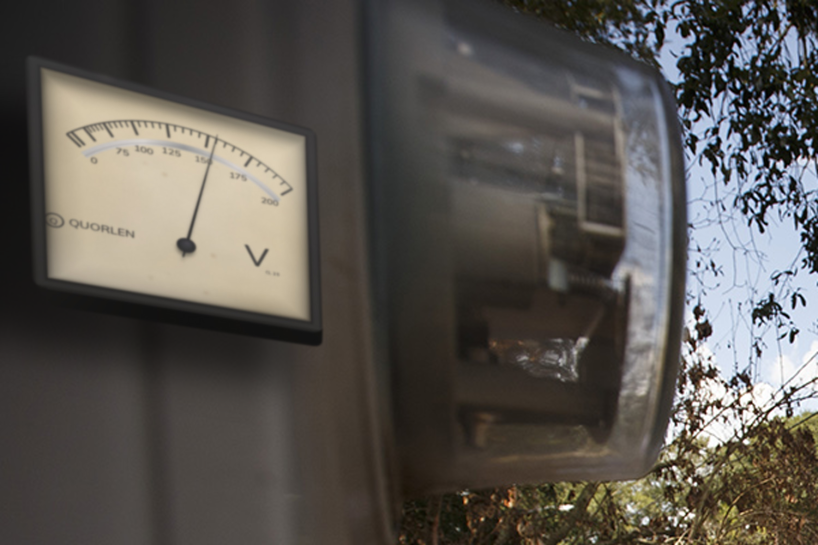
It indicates 155 V
